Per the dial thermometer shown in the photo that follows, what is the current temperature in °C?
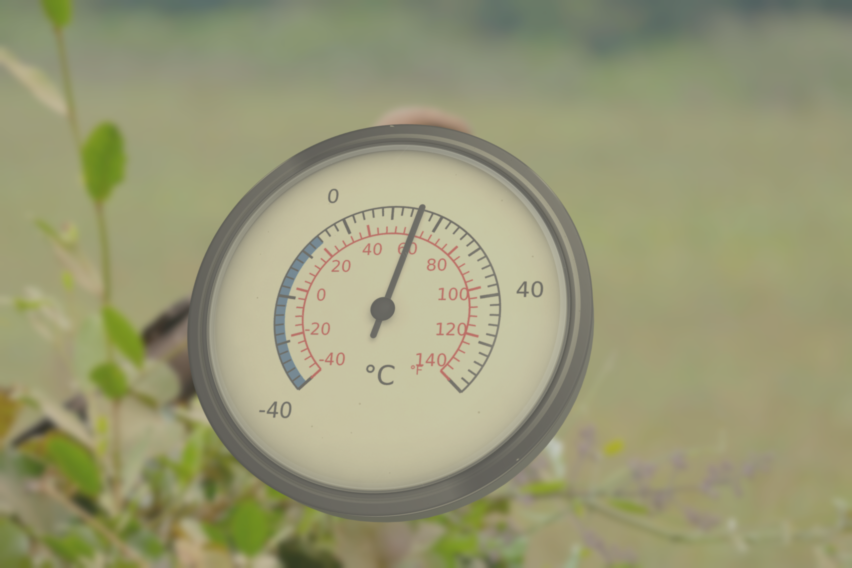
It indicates 16 °C
